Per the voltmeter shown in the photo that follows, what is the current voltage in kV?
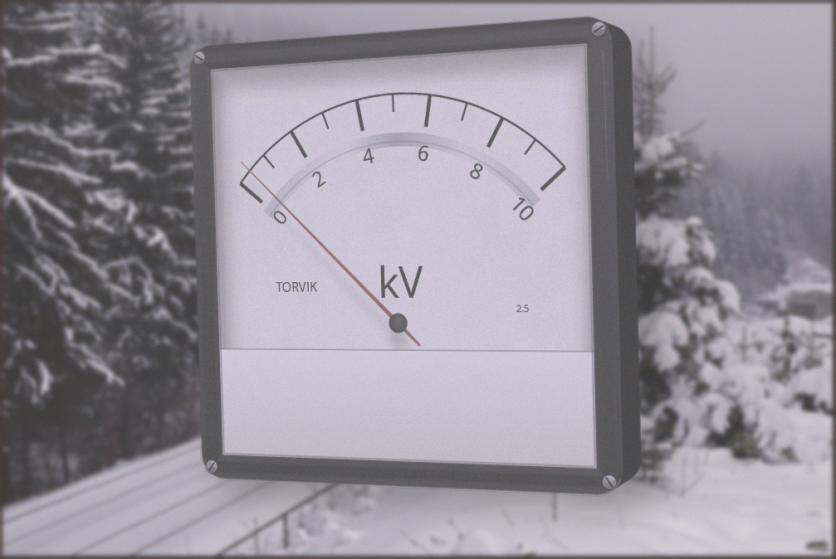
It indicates 0.5 kV
